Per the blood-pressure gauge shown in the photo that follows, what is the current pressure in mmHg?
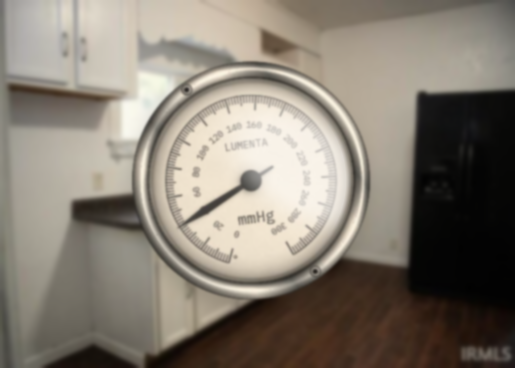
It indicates 40 mmHg
